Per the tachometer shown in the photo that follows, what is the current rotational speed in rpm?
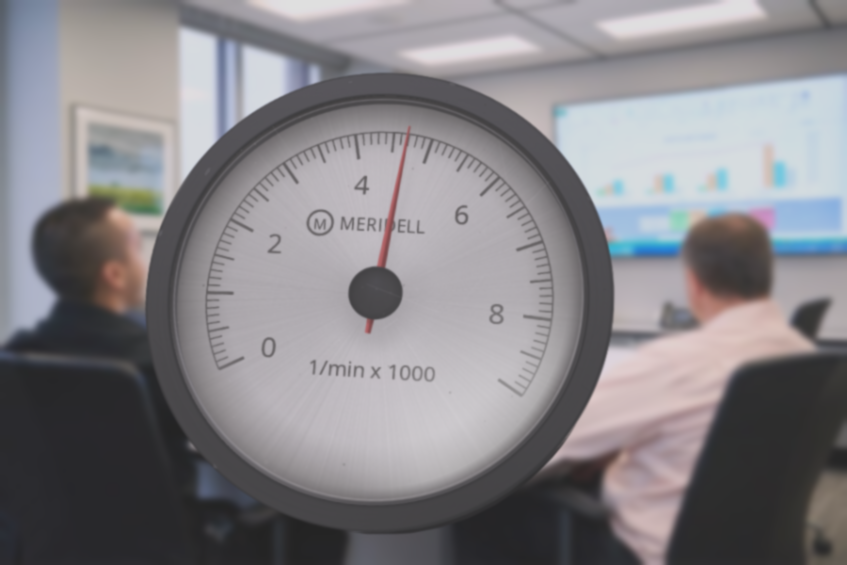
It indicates 4700 rpm
